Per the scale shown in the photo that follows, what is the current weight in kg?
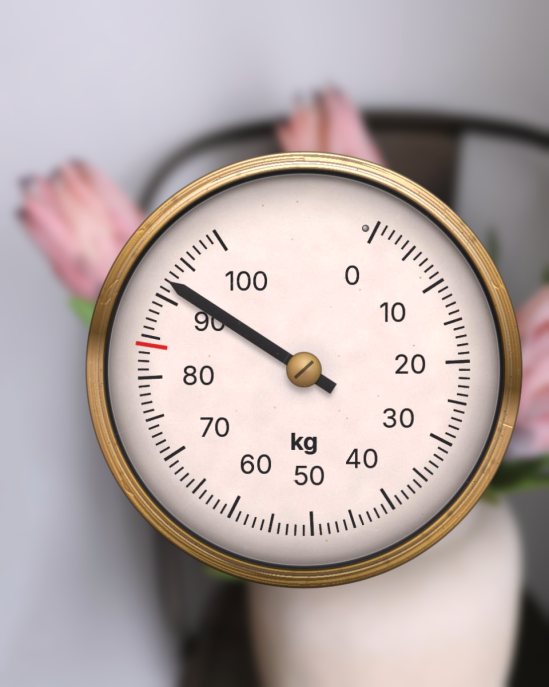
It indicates 92 kg
